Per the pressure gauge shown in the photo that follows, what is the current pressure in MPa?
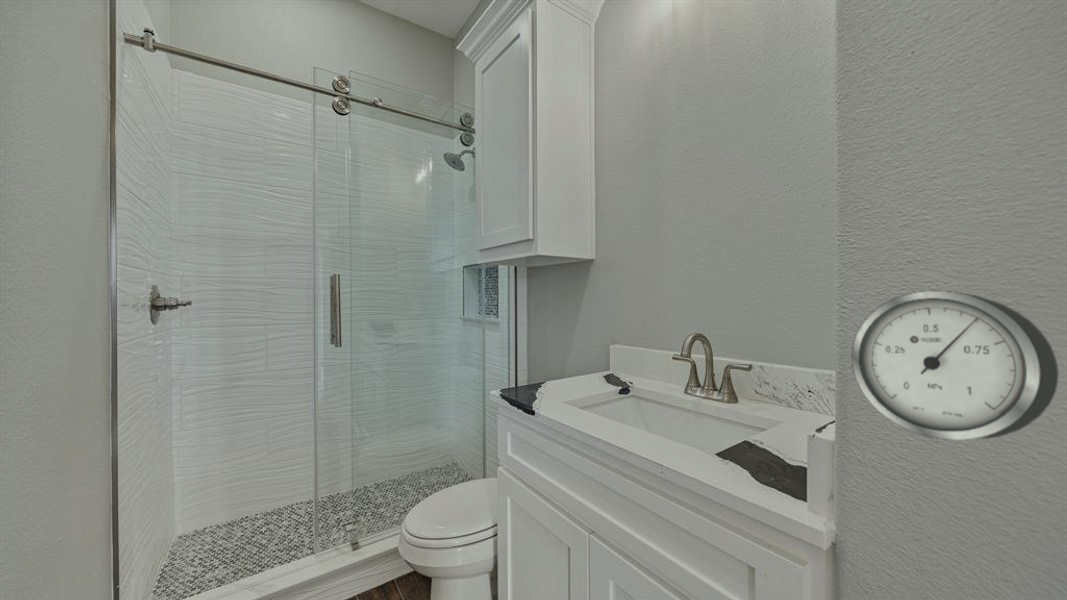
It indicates 0.65 MPa
